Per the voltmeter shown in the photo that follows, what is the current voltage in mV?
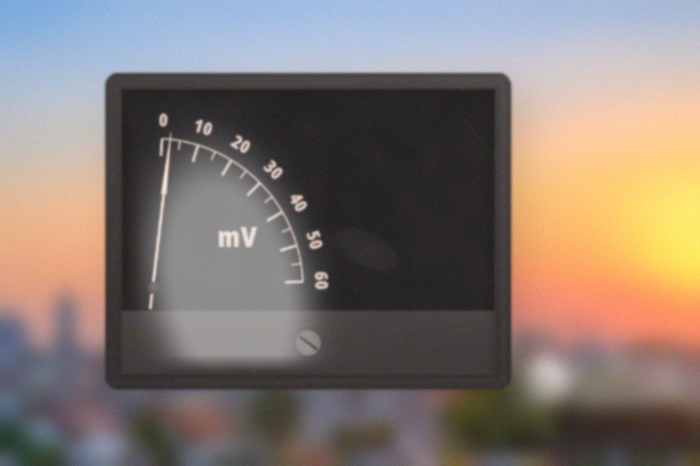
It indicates 2.5 mV
